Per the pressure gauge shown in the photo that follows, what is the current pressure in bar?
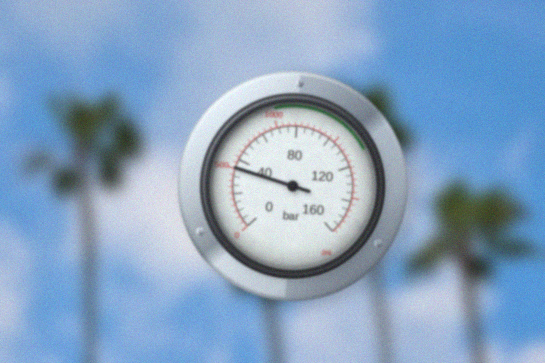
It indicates 35 bar
